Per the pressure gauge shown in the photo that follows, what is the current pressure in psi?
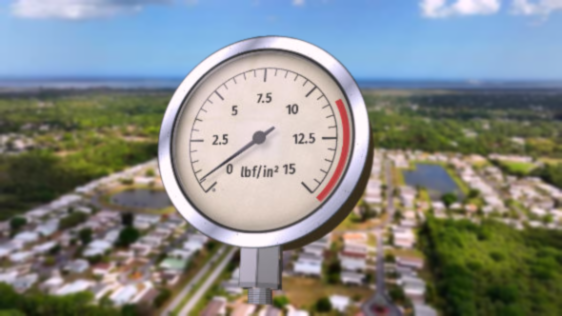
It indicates 0.5 psi
